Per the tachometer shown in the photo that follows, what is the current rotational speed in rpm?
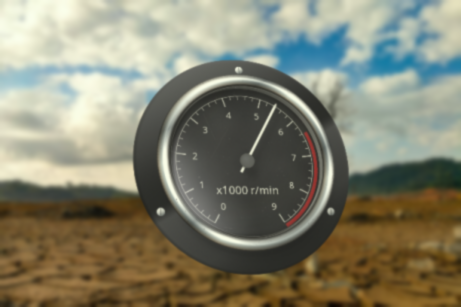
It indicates 5400 rpm
